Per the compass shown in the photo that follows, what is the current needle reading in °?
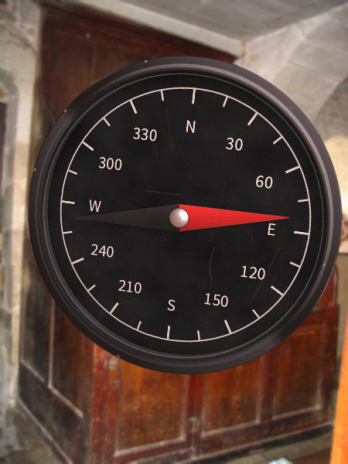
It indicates 82.5 °
